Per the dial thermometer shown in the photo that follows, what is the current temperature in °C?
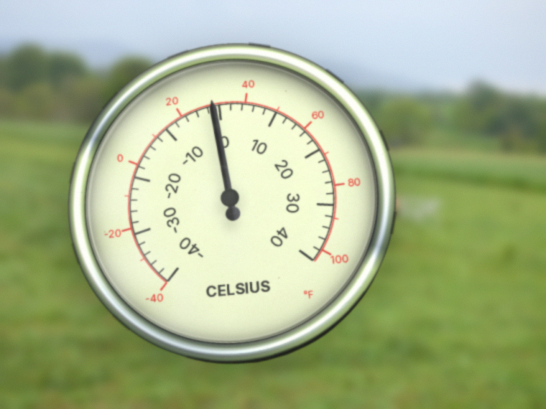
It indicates -1 °C
